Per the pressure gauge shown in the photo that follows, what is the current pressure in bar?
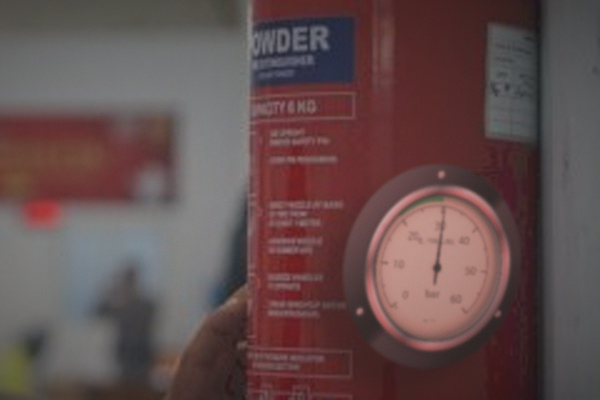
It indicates 30 bar
